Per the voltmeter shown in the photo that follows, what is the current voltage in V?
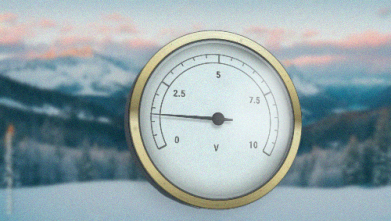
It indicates 1.25 V
